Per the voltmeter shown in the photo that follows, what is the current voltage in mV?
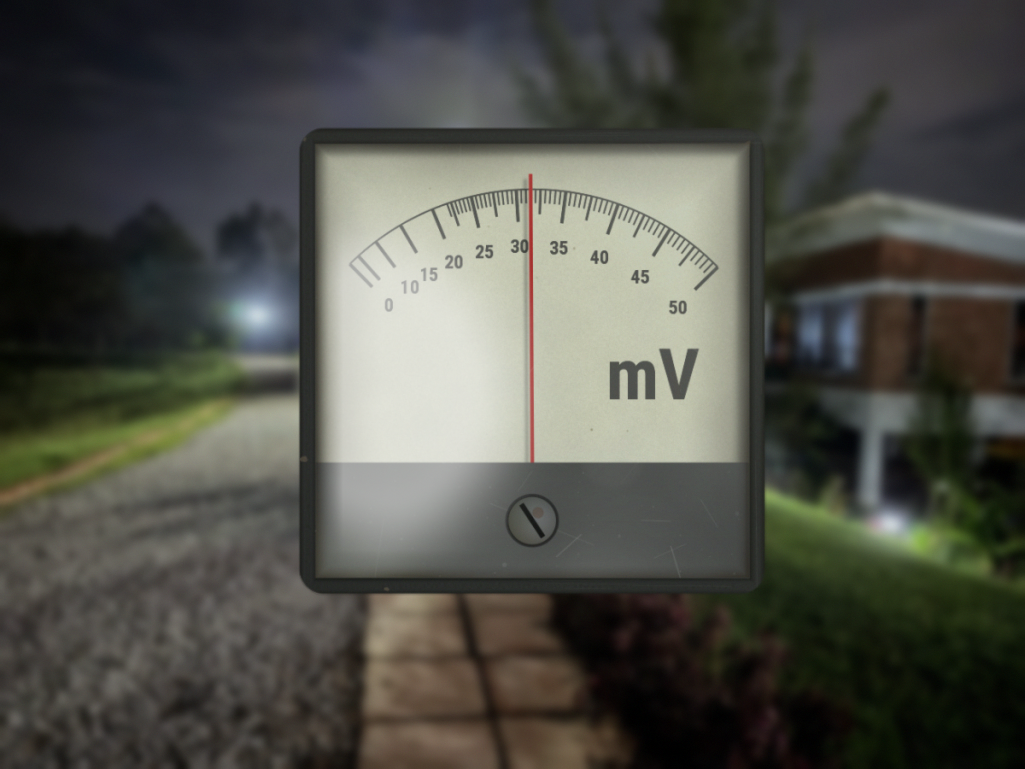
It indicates 31.5 mV
